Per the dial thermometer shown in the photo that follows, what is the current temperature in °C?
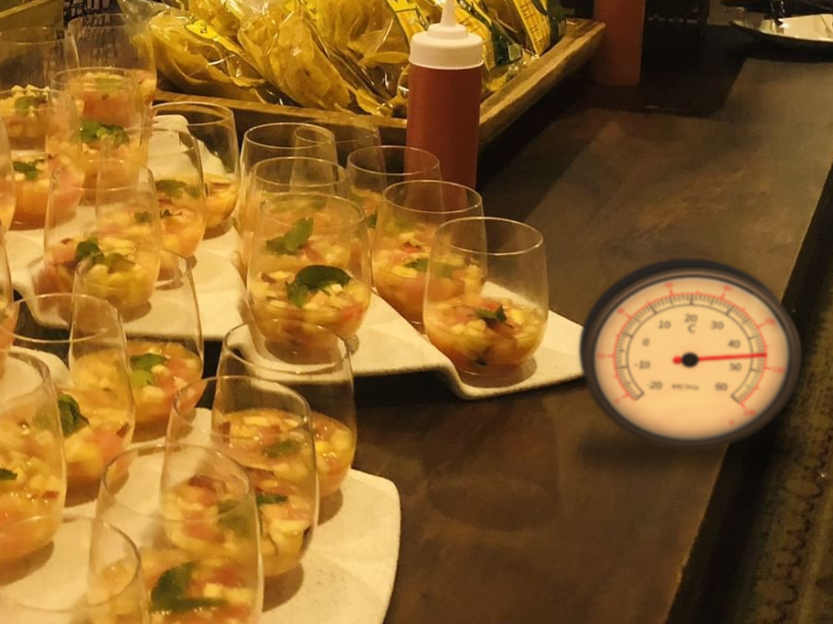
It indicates 45 °C
